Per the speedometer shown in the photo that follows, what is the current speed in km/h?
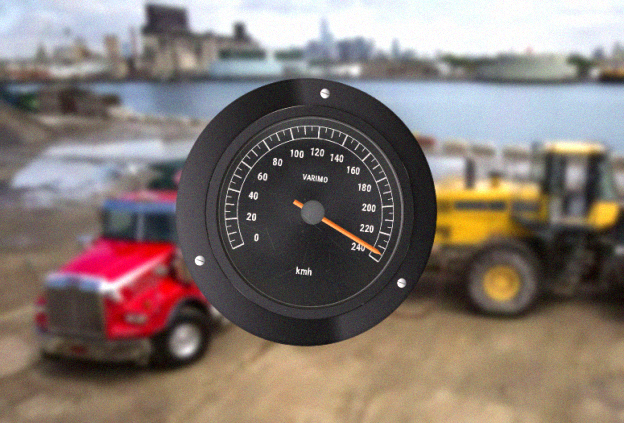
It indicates 235 km/h
